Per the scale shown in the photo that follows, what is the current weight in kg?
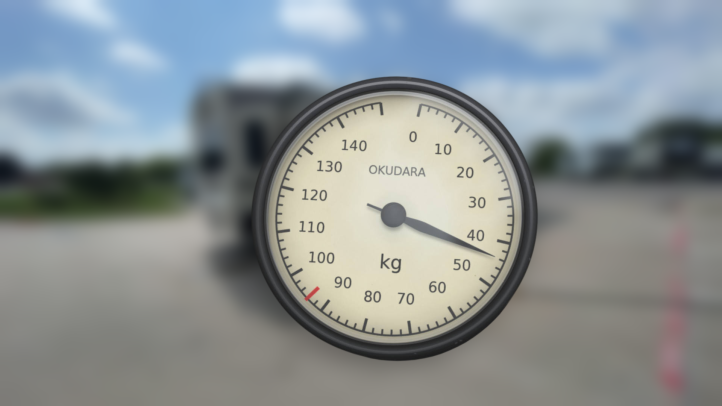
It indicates 44 kg
